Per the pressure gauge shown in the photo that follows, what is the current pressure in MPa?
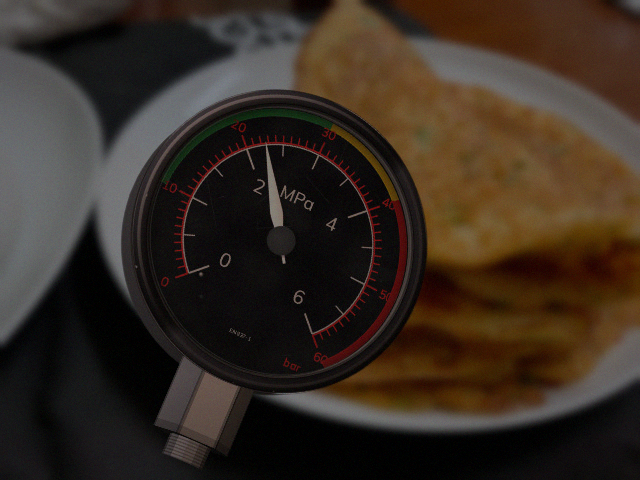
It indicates 2.25 MPa
